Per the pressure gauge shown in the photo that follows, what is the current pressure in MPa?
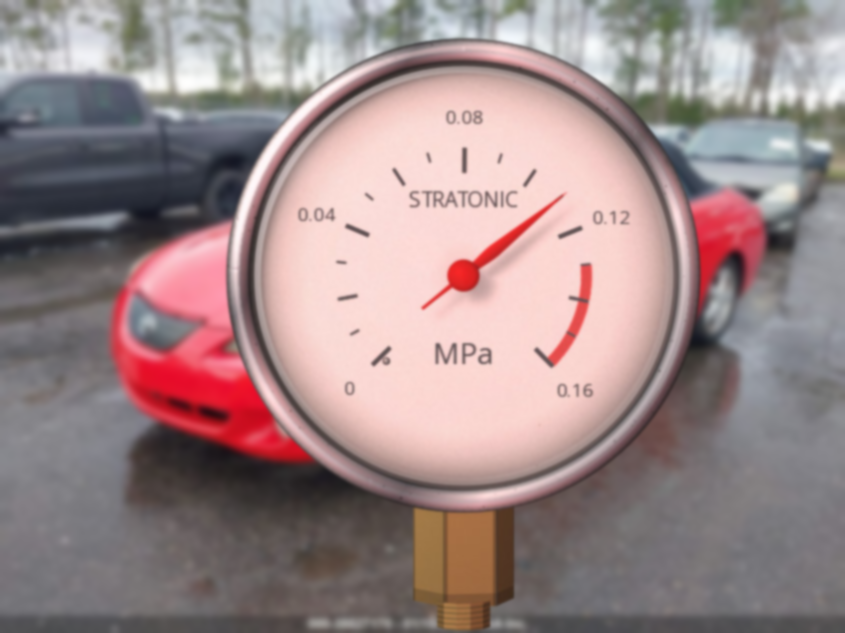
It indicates 0.11 MPa
